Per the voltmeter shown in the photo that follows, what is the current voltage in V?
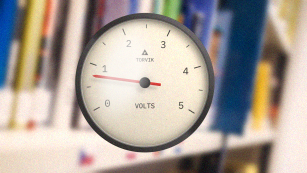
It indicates 0.75 V
